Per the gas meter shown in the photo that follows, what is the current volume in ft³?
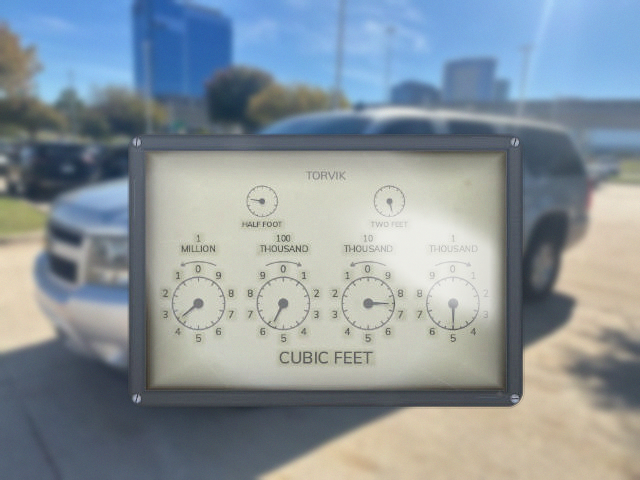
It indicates 357500 ft³
